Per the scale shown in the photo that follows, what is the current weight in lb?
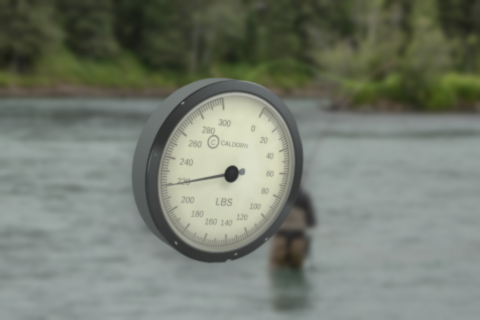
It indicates 220 lb
